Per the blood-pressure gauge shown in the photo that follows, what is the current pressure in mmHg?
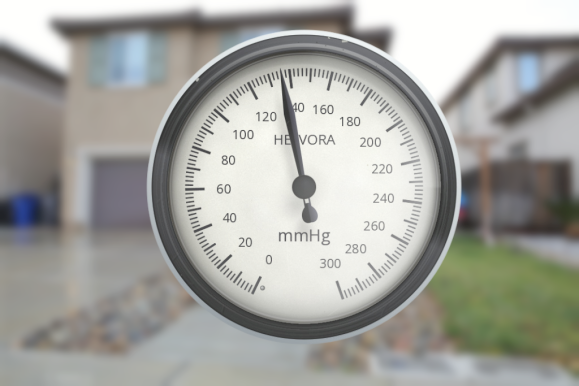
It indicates 136 mmHg
